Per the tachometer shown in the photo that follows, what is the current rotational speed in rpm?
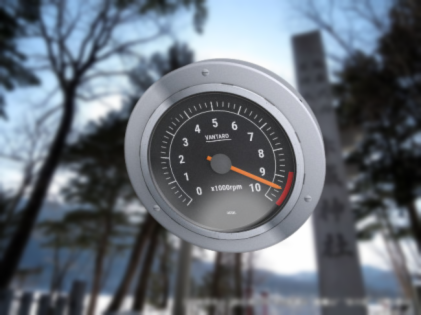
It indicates 9400 rpm
